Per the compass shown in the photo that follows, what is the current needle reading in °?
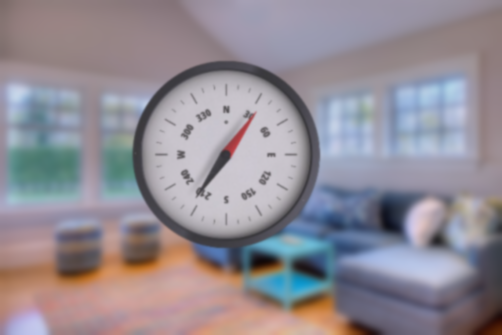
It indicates 35 °
